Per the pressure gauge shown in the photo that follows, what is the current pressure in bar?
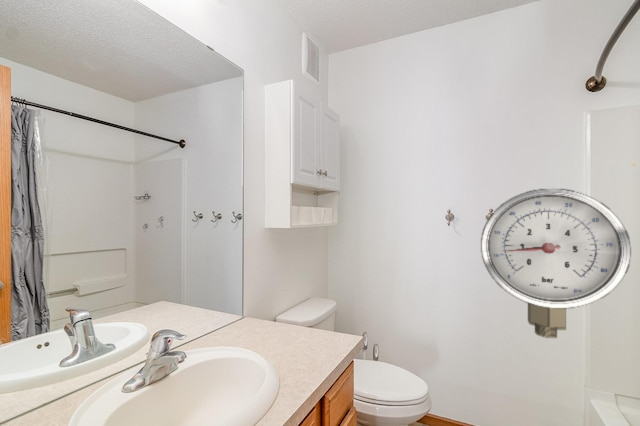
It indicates 0.8 bar
